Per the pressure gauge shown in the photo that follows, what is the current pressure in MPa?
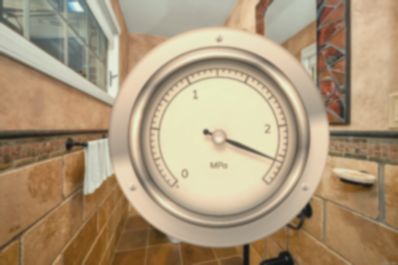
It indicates 2.3 MPa
